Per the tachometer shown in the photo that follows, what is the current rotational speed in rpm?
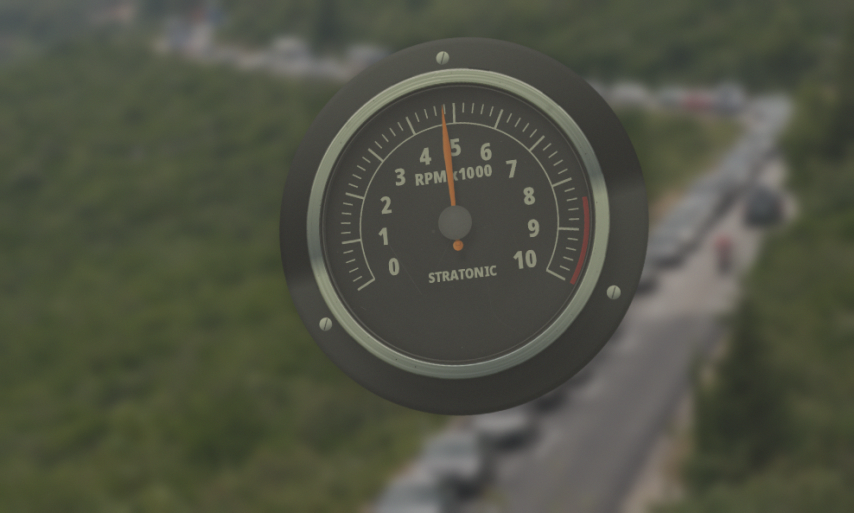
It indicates 4800 rpm
